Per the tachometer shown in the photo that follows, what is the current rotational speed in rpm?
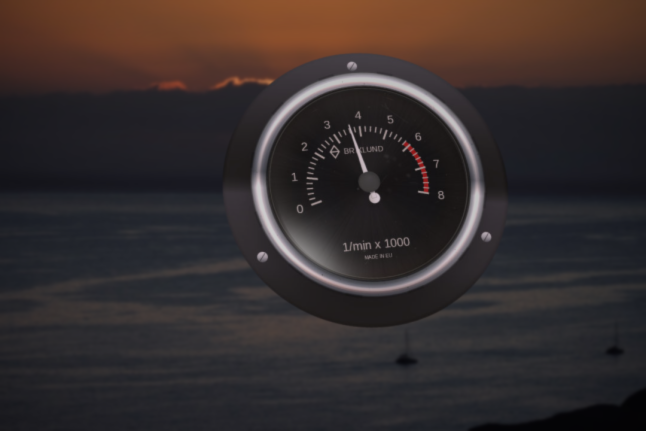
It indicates 3600 rpm
